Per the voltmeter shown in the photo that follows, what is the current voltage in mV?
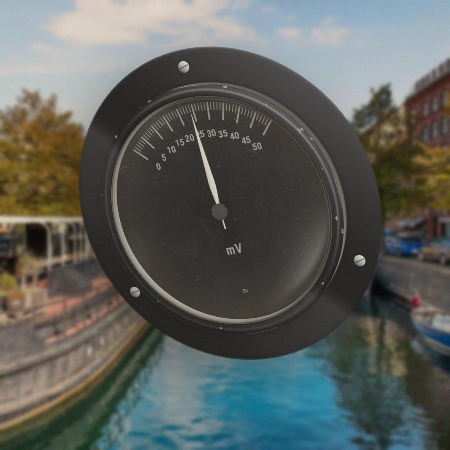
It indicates 25 mV
